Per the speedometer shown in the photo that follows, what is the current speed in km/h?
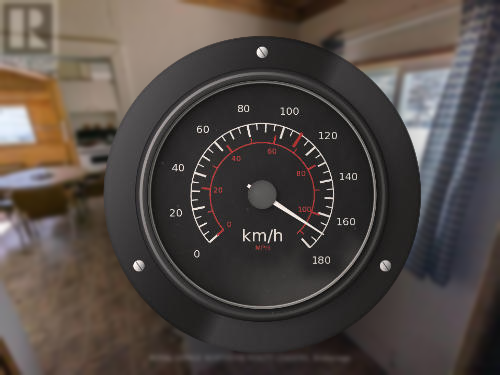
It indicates 170 km/h
